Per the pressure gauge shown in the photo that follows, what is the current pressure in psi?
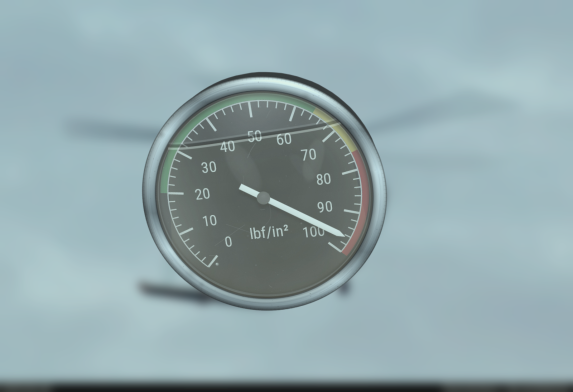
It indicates 96 psi
